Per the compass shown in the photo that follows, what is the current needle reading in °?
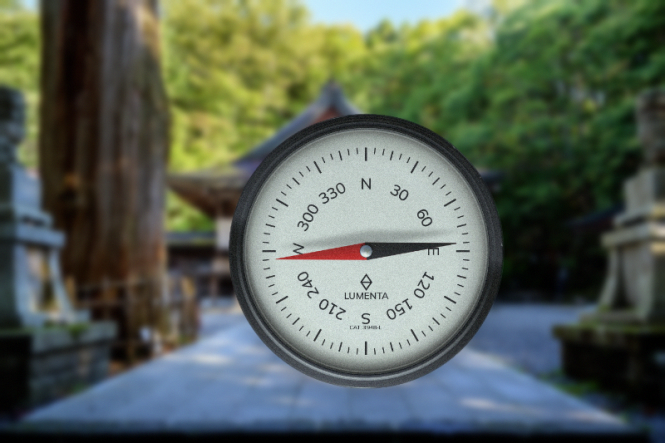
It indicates 265 °
